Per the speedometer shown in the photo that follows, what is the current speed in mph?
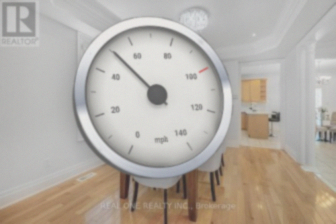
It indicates 50 mph
